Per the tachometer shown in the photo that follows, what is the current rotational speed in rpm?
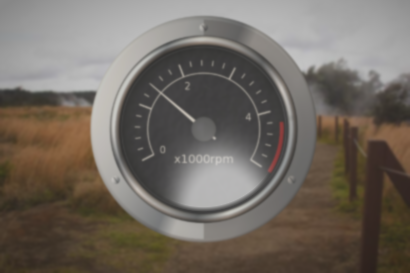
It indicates 1400 rpm
